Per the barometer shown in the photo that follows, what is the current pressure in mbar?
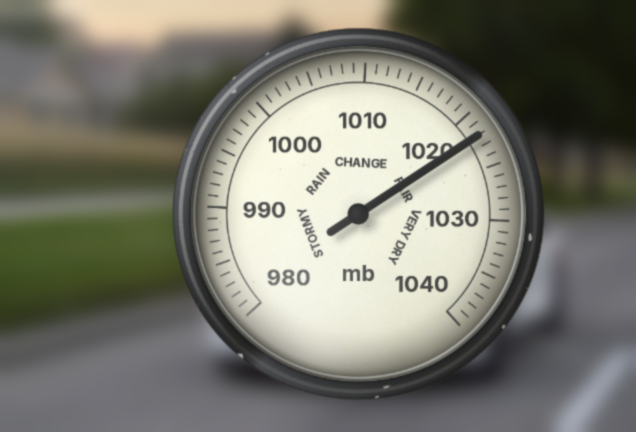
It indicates 1022 mbar
